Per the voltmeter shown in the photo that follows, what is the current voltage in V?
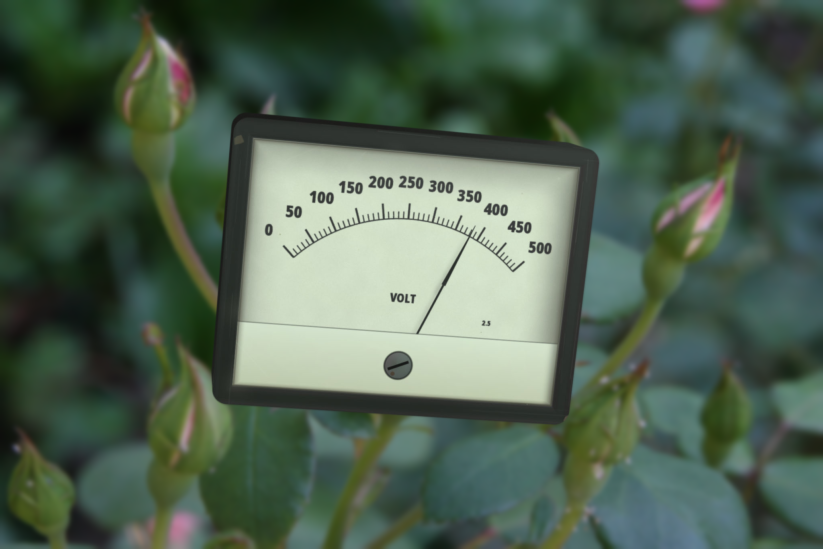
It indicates 380 V
